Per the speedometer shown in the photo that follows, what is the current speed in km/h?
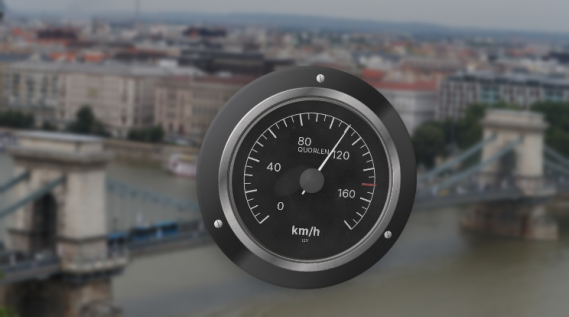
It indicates 110 km/h
